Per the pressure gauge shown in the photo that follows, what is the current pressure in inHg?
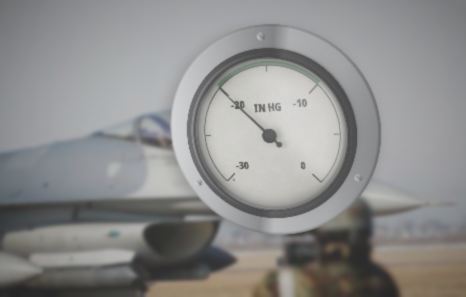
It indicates -20 inHg
